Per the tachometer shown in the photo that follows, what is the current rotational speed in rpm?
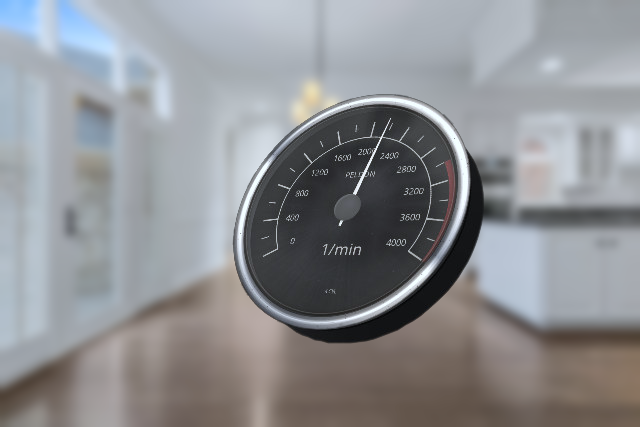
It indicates 2200 rpm
